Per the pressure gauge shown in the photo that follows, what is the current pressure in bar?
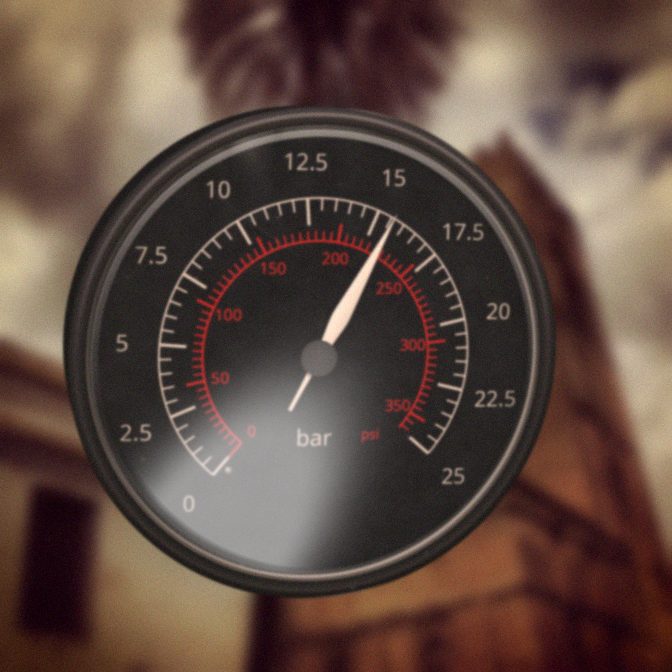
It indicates 15.5 bar
